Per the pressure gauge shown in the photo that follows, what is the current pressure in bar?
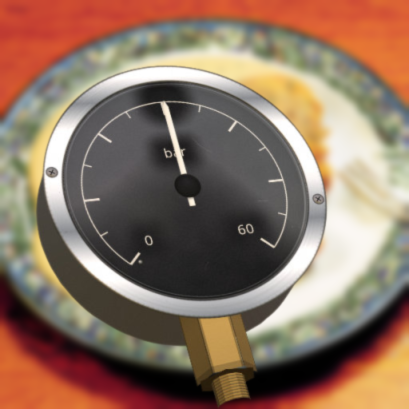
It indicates 30 bar
